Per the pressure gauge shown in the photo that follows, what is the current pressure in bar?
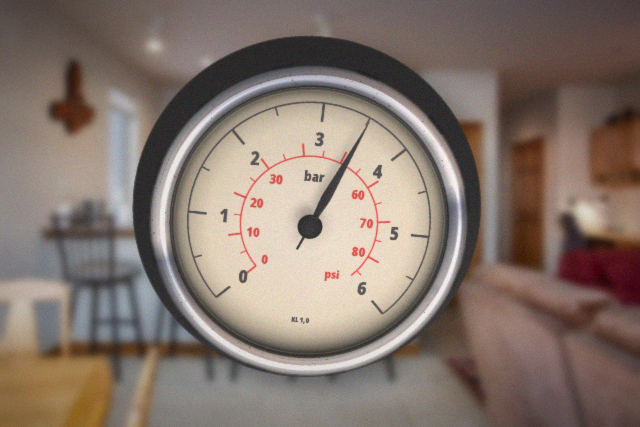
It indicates 3.5 bar
